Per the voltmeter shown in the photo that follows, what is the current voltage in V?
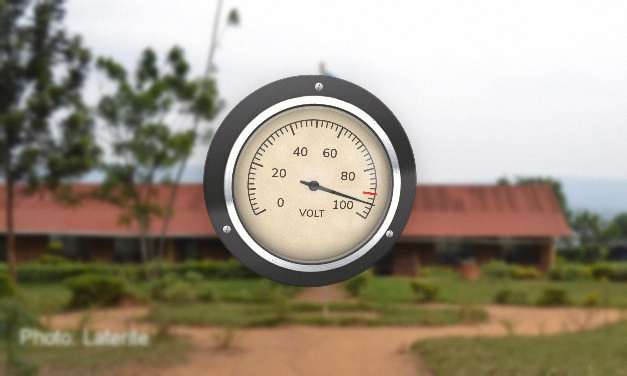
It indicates 94 V
